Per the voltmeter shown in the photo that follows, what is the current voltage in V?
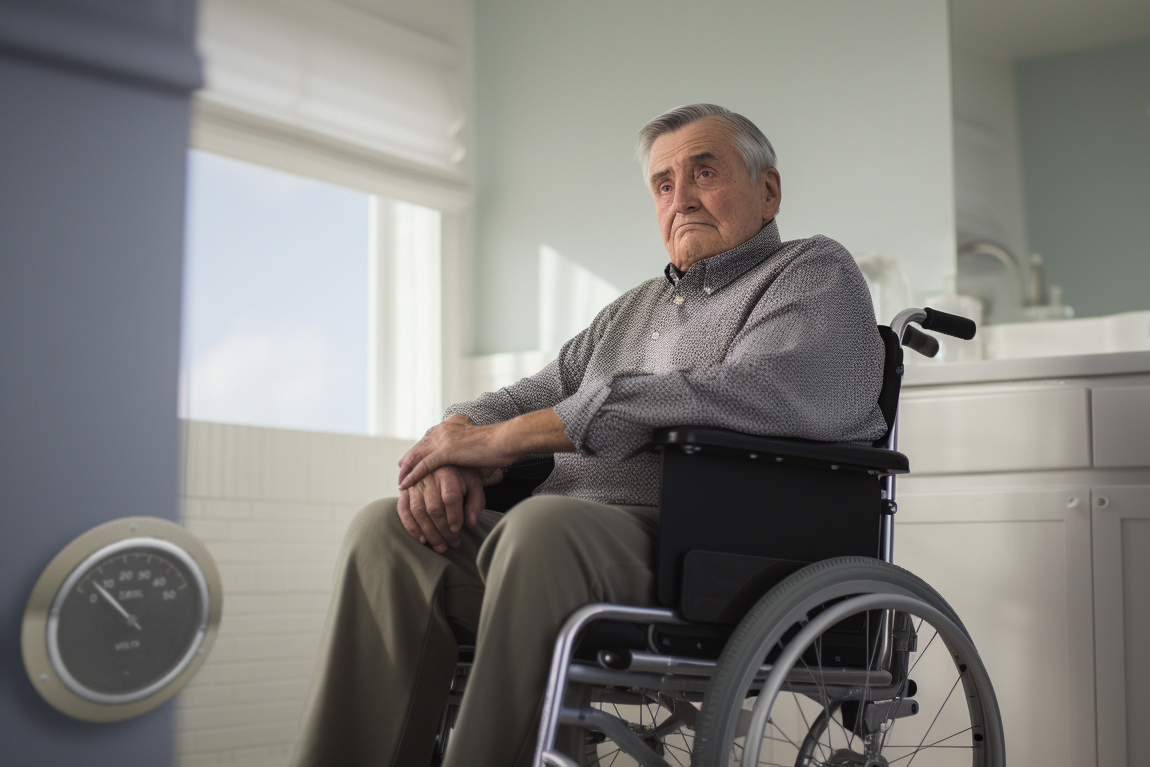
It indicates 5 V
